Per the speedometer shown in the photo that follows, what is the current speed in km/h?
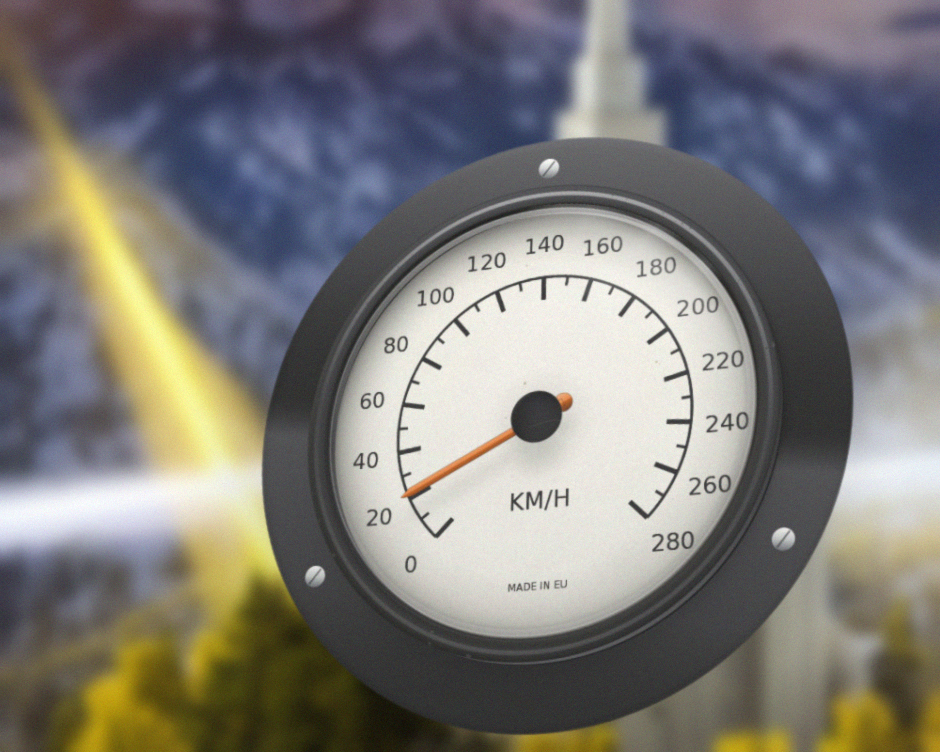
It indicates 20 km/h
